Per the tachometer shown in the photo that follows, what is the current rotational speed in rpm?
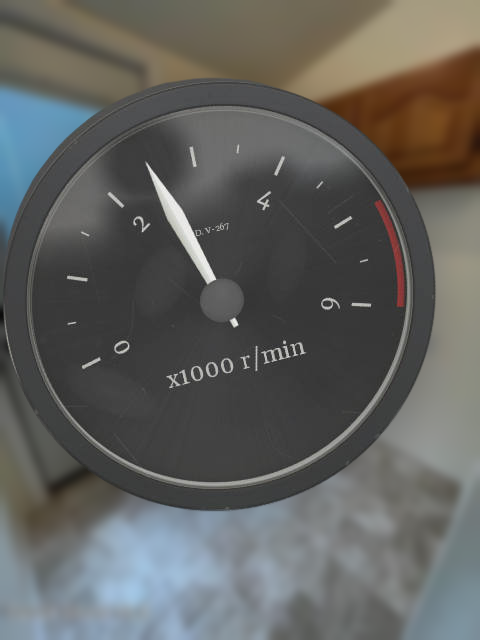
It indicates 2500 rpm
